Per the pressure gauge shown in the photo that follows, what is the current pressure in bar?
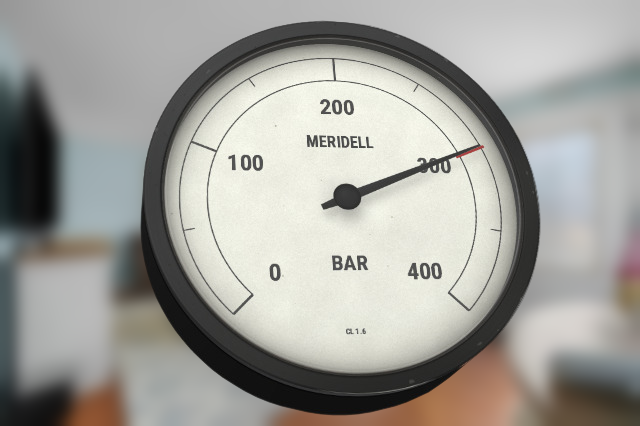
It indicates 300 bar
